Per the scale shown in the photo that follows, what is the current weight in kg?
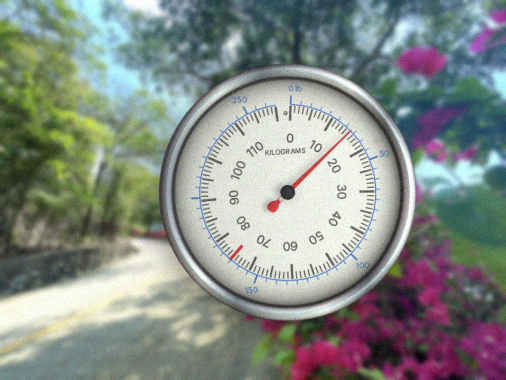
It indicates 15 kg
